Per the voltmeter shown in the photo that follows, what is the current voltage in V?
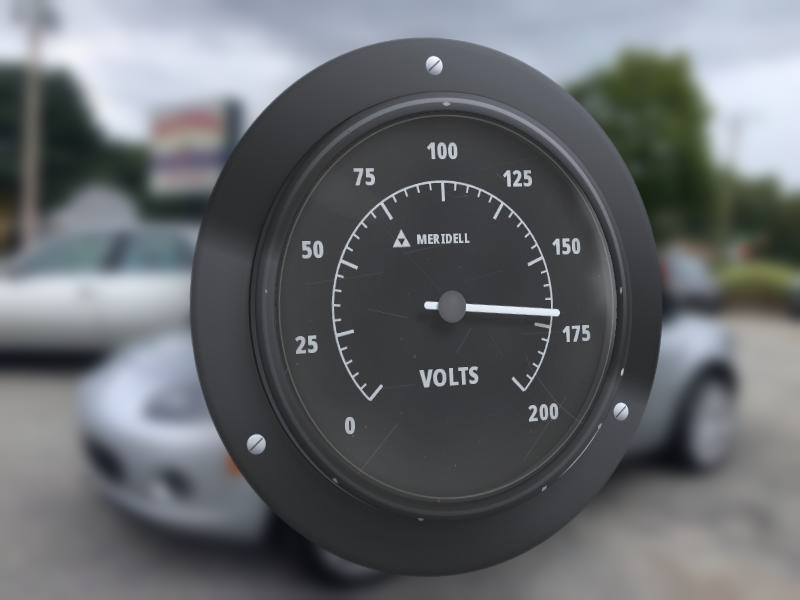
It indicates 170 V
